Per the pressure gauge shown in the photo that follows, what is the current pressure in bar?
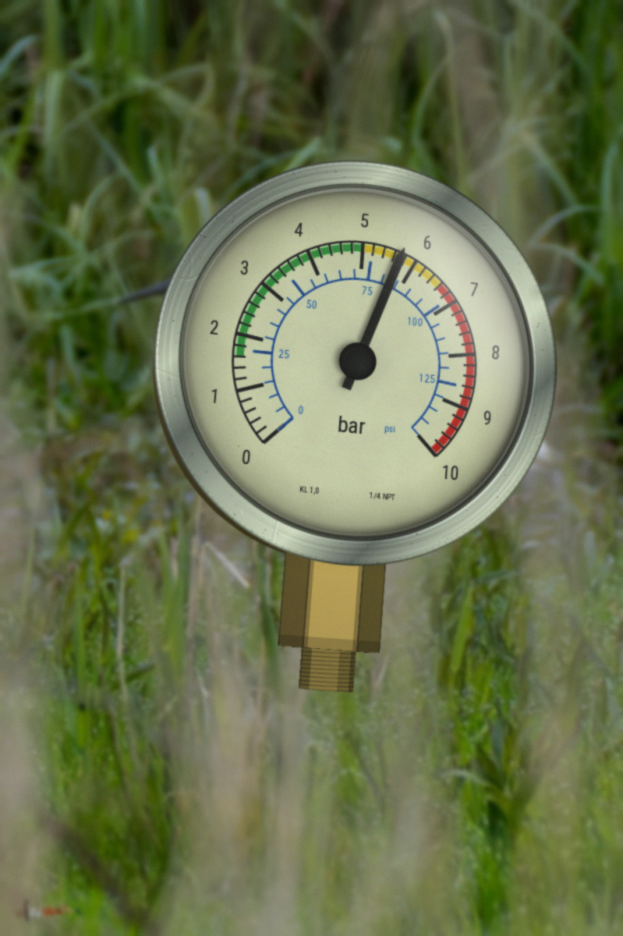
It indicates 5.7 bar
